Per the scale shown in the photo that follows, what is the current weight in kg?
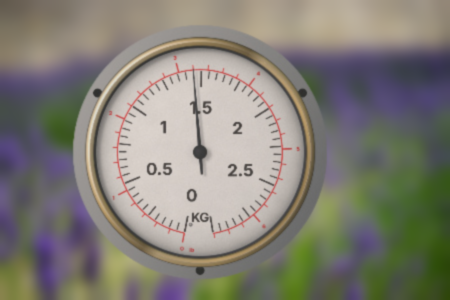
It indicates 1.45 kg
